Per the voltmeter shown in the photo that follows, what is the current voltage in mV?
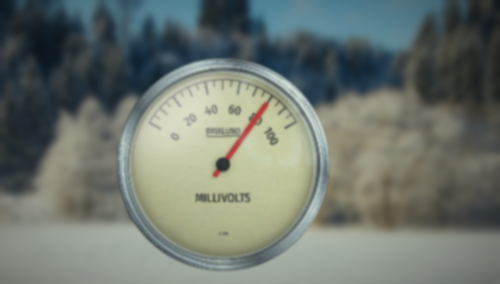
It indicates 80 mV
